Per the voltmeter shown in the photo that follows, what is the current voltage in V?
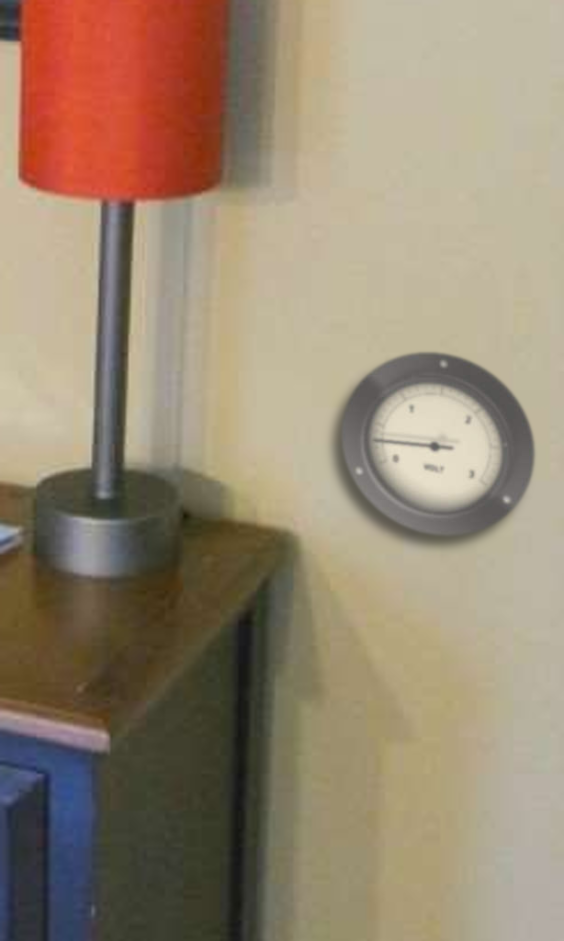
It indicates 0.3 V
